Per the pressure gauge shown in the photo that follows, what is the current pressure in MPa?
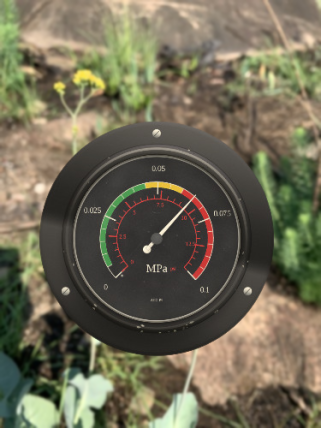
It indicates 0.065 MPa
